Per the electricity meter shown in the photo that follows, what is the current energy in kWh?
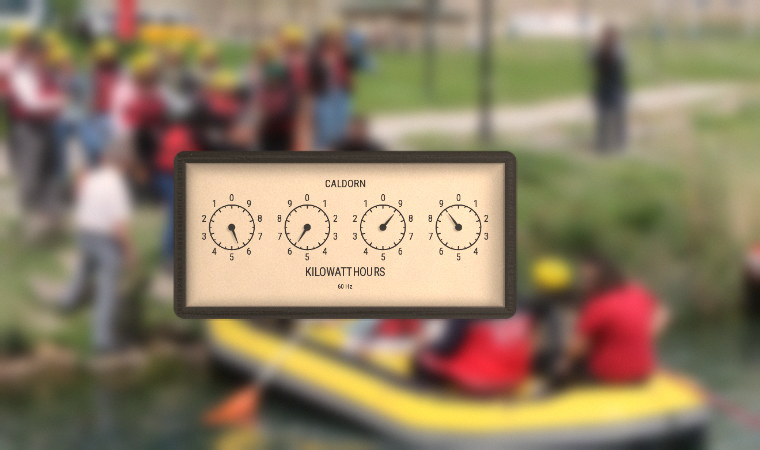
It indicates 5589 kWh
